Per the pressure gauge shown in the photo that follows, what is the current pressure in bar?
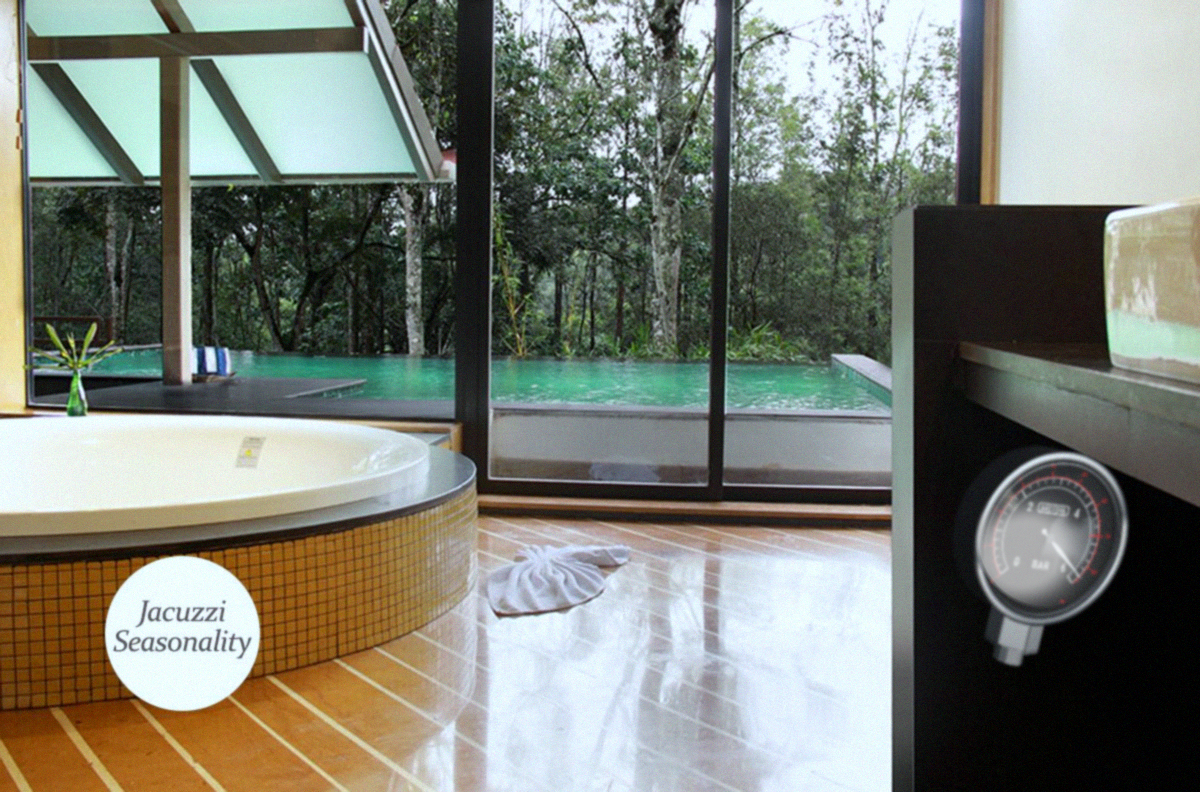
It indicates 5.8 bar
